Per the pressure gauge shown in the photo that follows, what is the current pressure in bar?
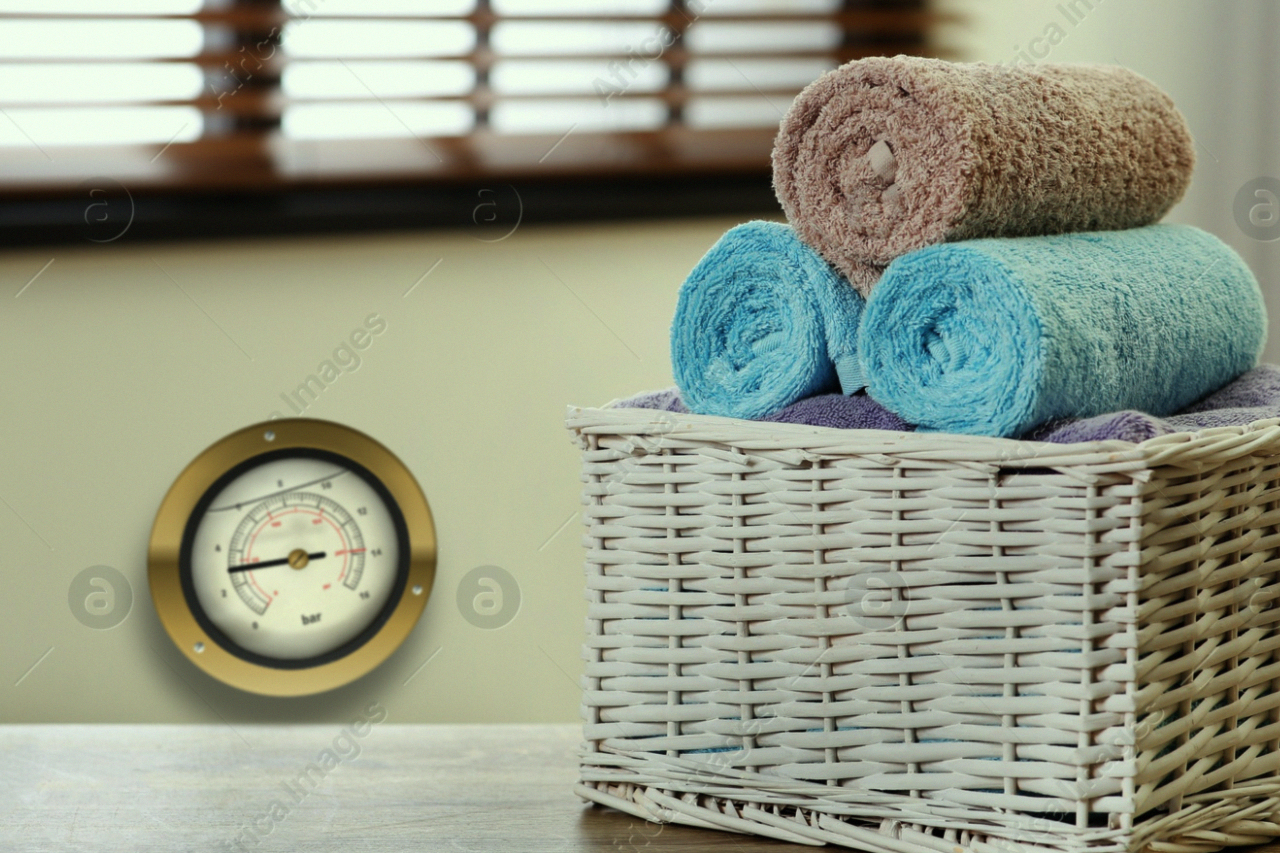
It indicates 3 bar
